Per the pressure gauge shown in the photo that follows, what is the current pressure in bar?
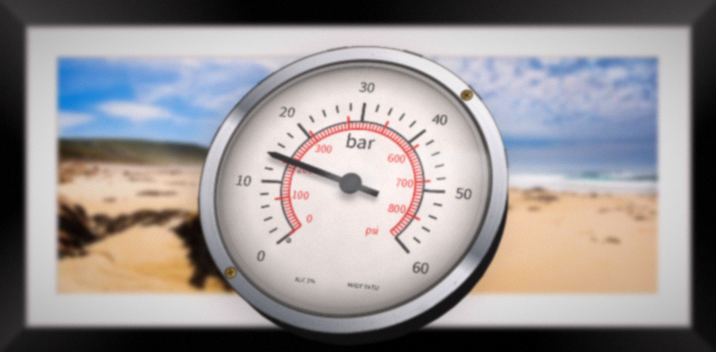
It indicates 14 bar
